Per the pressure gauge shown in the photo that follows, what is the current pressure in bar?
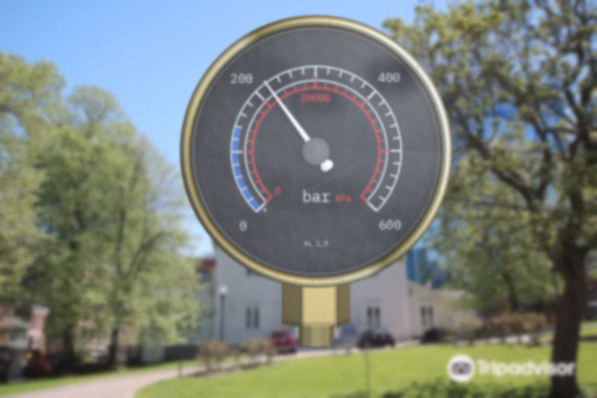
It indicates 220 bar
